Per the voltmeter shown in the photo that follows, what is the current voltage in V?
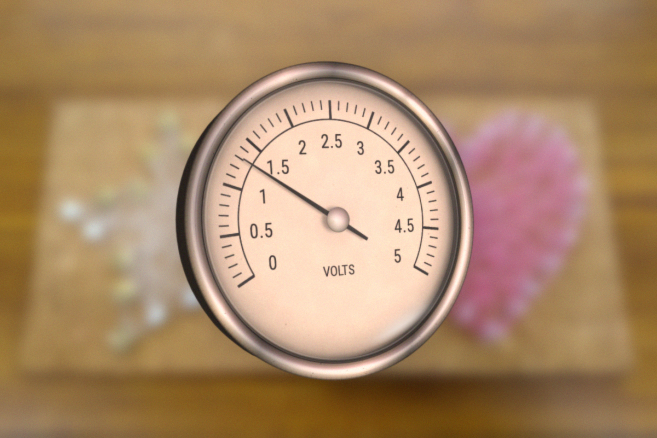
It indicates 1.3 V
